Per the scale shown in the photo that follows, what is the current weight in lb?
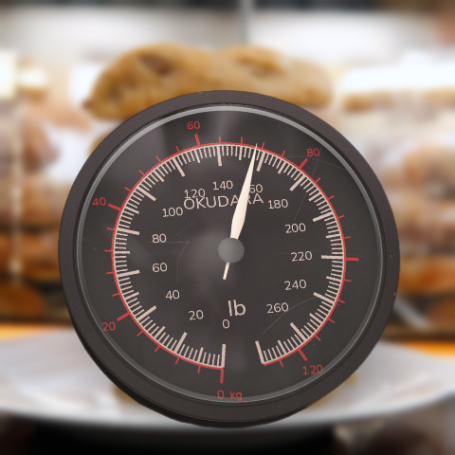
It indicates 156 lb
